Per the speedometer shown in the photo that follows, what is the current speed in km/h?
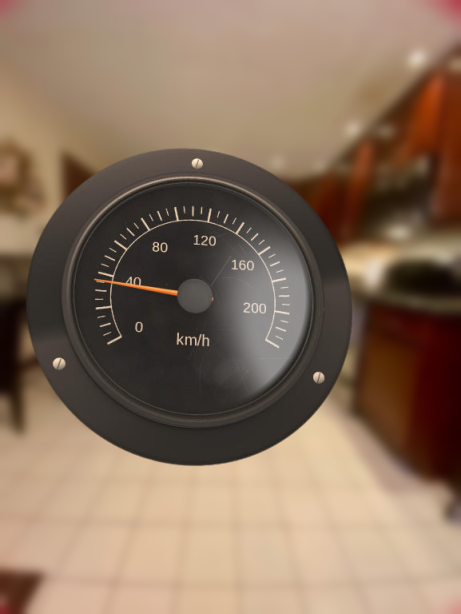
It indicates 35 km/h
